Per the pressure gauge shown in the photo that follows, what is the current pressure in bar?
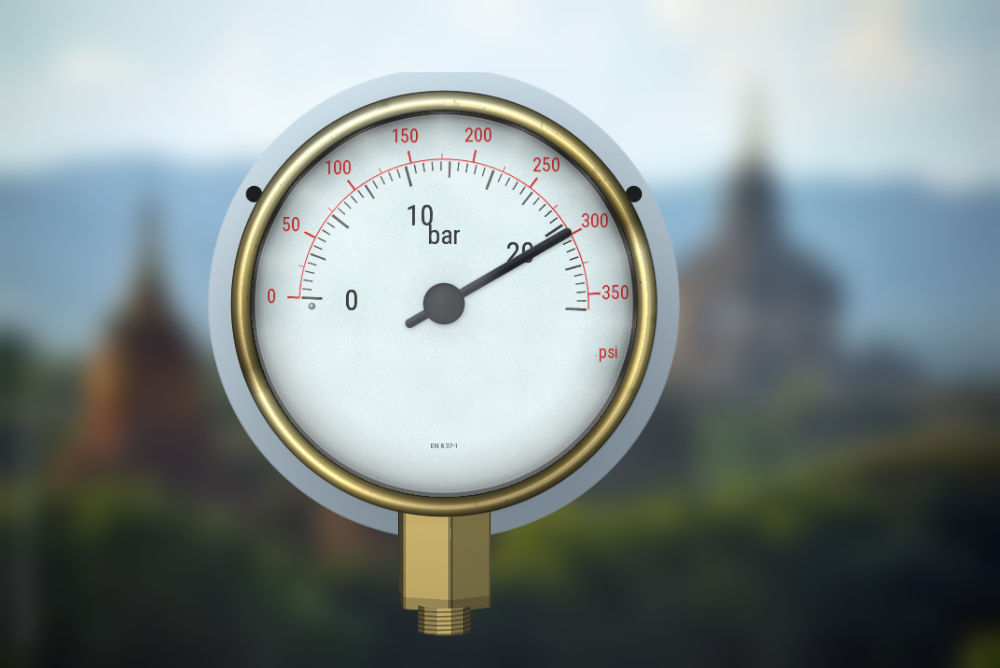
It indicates 20.5 bar
